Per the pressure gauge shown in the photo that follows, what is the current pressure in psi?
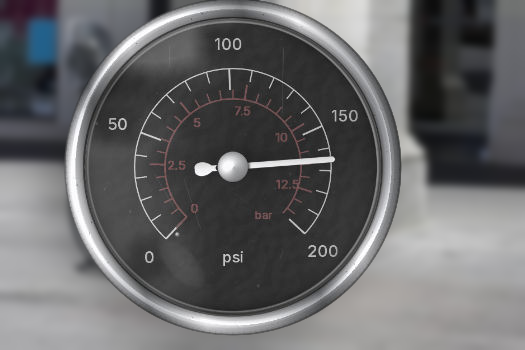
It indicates 165 psi
